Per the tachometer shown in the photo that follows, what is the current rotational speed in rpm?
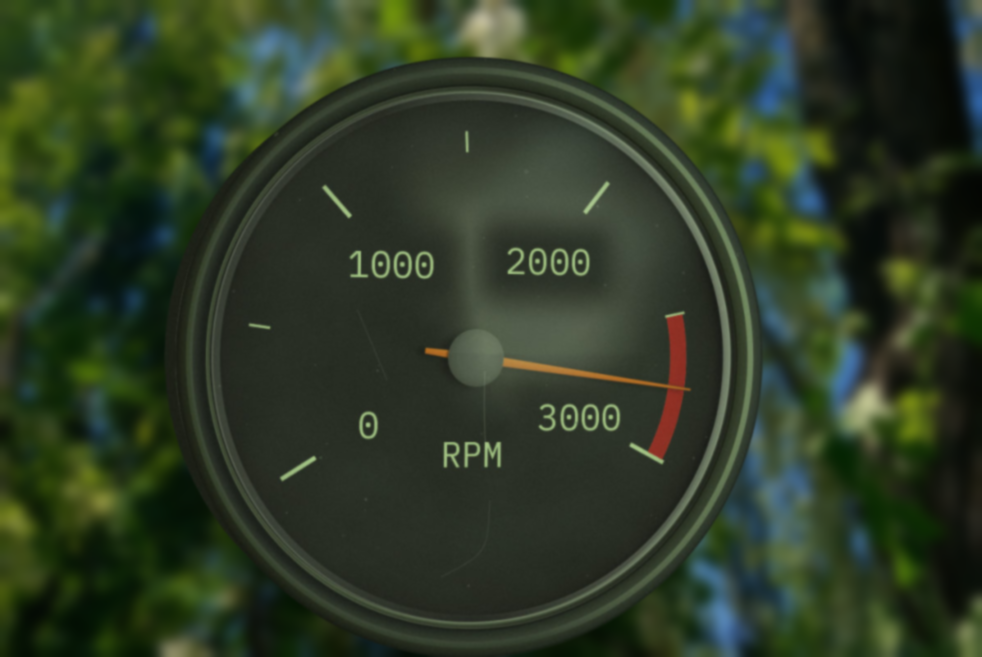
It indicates 2750 rpm
